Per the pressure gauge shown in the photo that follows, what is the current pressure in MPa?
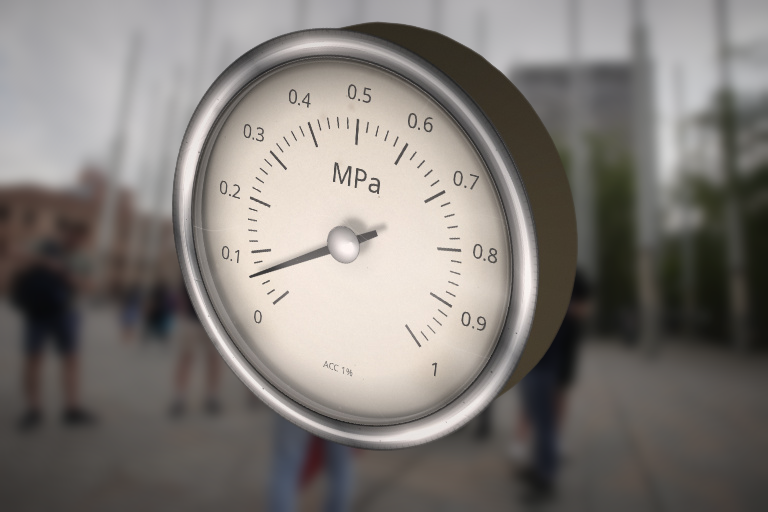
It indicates 0.06 MPa
